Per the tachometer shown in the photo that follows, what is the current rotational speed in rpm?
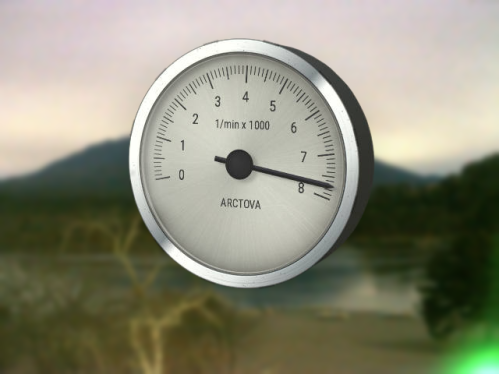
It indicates 7700 rpm
